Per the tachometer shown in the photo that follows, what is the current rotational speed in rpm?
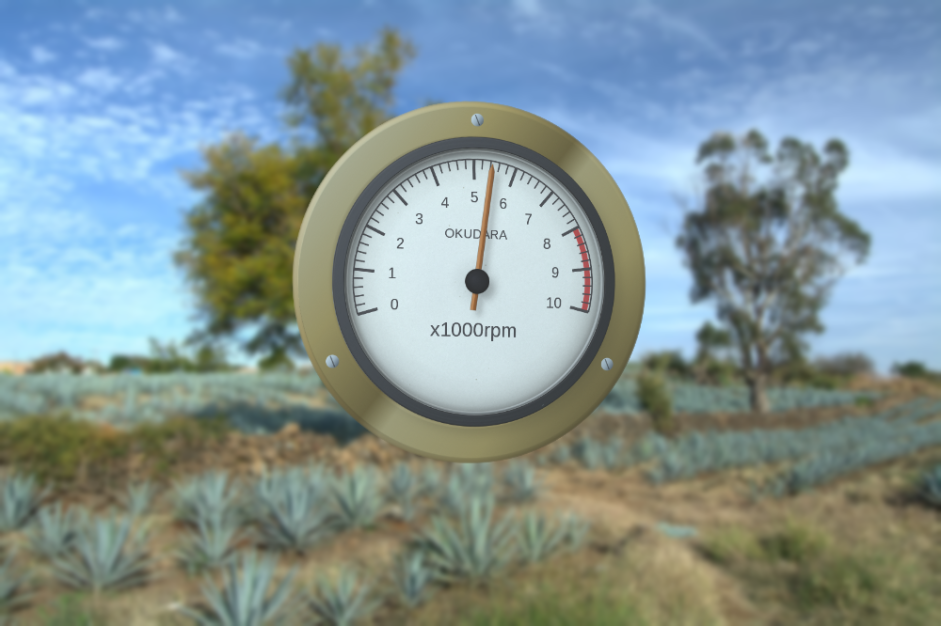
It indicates 5400 rpm
